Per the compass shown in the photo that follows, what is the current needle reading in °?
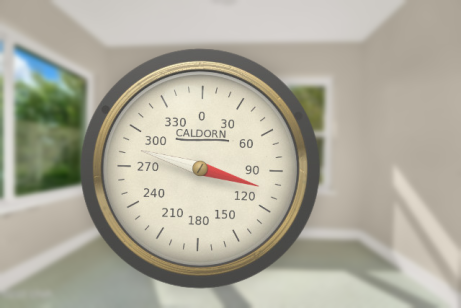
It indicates 105 °
